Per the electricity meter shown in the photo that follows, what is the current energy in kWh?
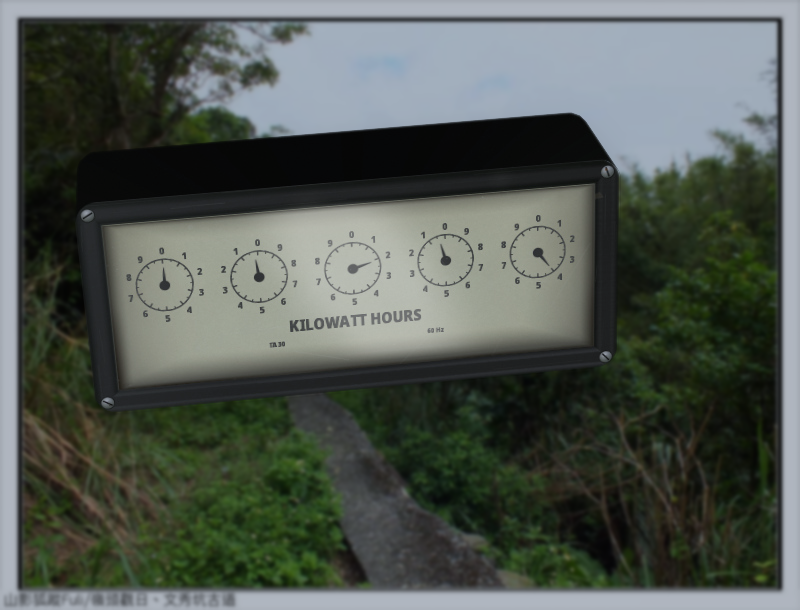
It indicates 204 kWh
